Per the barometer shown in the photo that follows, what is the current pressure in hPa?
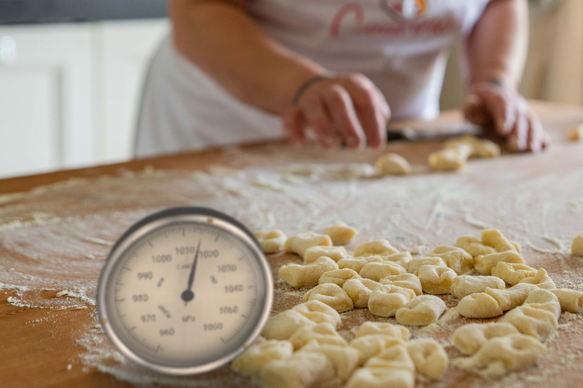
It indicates 1015 hPa
